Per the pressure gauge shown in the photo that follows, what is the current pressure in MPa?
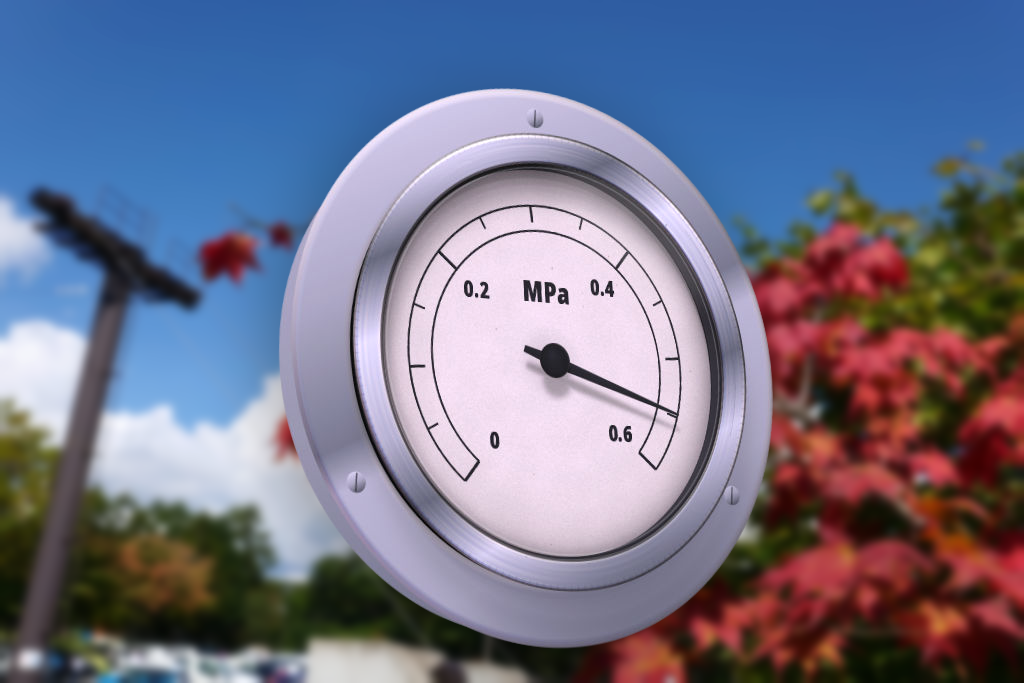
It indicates 0.55 MPa
